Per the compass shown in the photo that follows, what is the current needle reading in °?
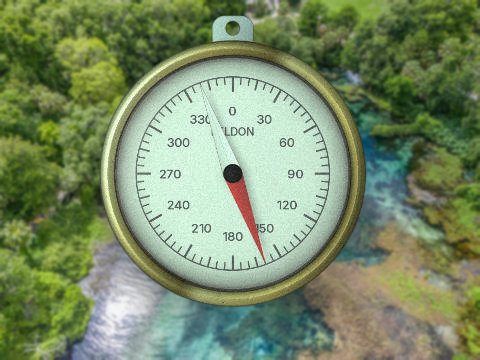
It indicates 160 °
